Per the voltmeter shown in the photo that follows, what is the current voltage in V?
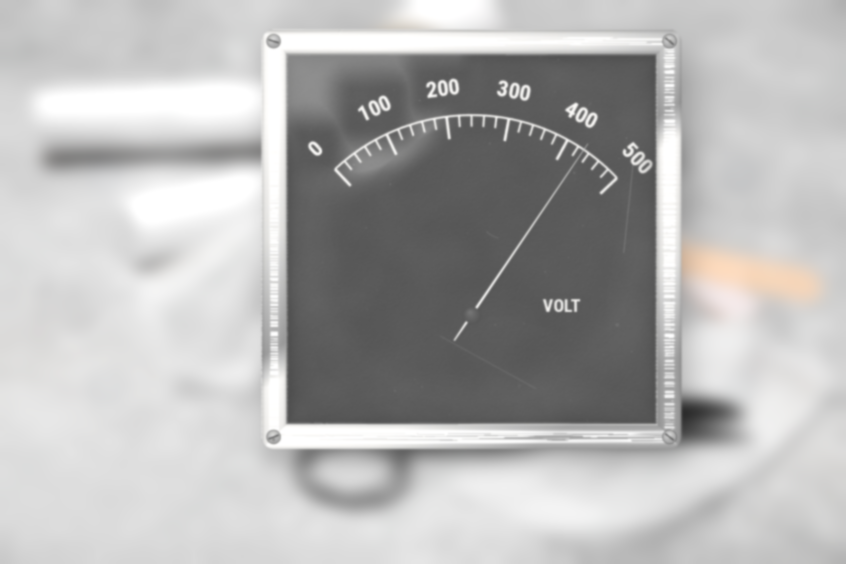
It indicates 430 V
